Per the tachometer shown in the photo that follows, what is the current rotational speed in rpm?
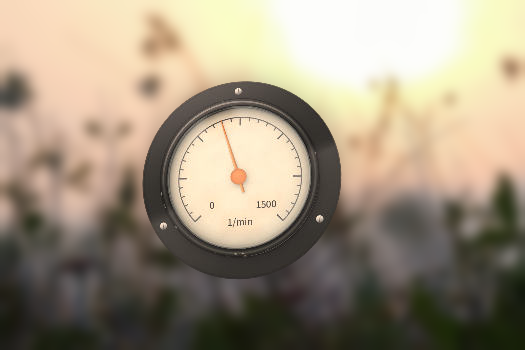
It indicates 650 rpm
